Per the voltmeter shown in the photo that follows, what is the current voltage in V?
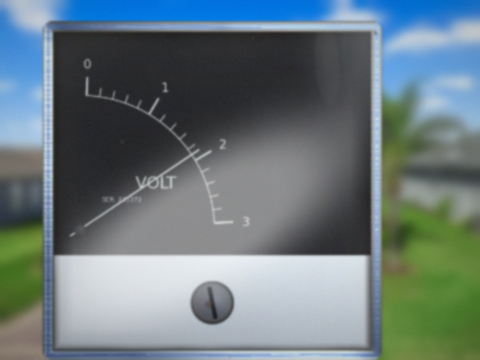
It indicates 1.9 V
